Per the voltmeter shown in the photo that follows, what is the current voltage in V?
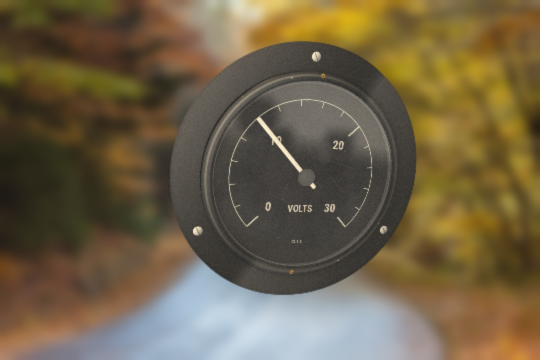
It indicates 10 V
